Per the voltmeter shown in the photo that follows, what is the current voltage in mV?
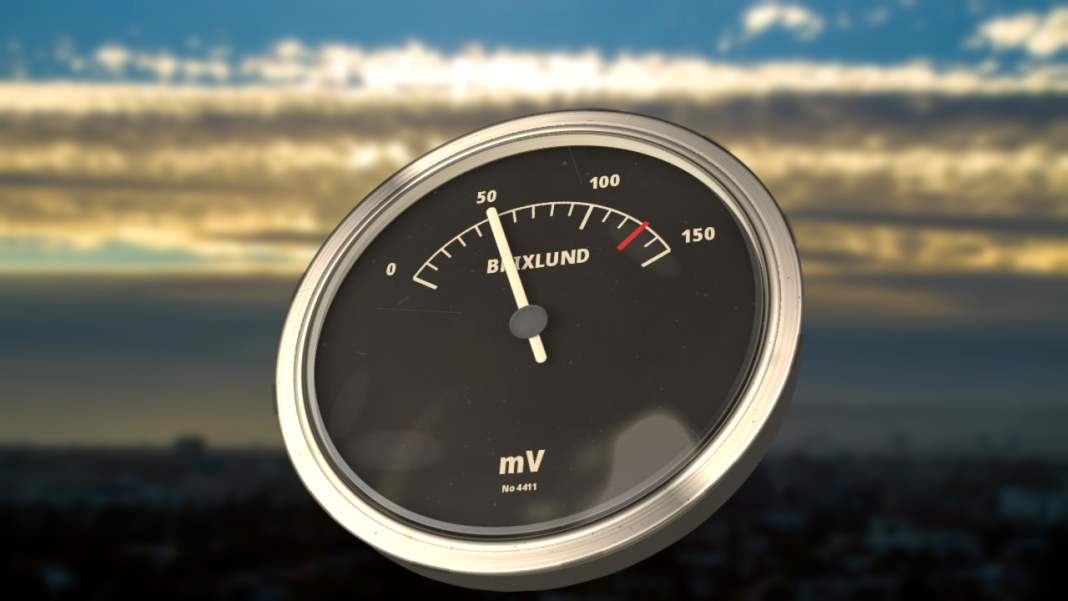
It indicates 50 mV
